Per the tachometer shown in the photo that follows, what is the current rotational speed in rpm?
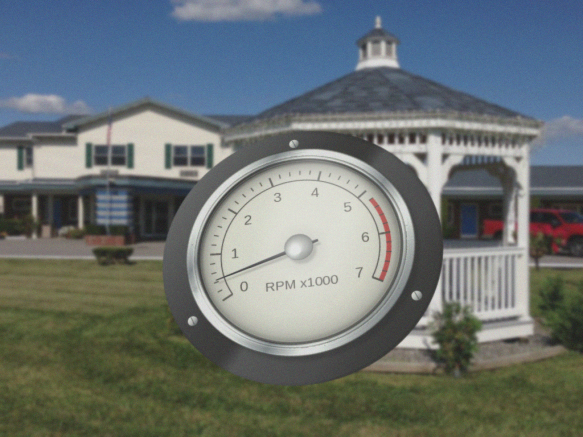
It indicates 400 rpm
